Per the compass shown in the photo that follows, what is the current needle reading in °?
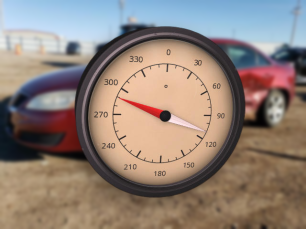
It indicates 290 °
